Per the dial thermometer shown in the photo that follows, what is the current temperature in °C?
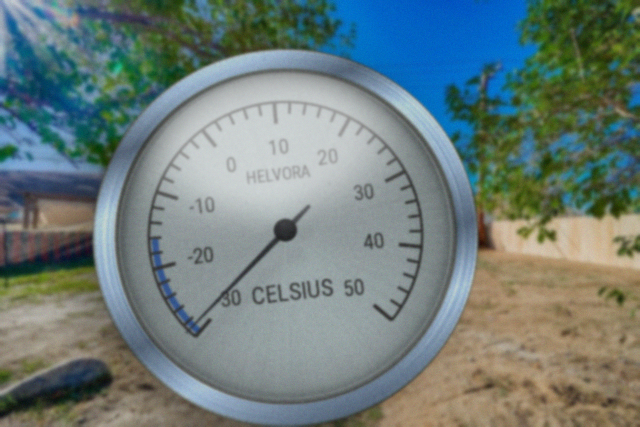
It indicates -29 °C
